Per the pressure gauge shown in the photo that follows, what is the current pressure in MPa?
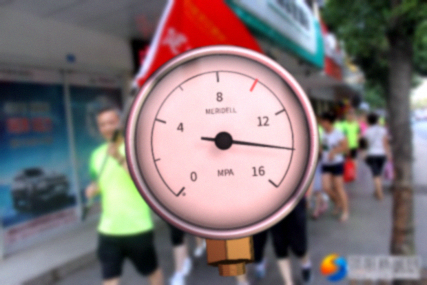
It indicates 14 MPa
